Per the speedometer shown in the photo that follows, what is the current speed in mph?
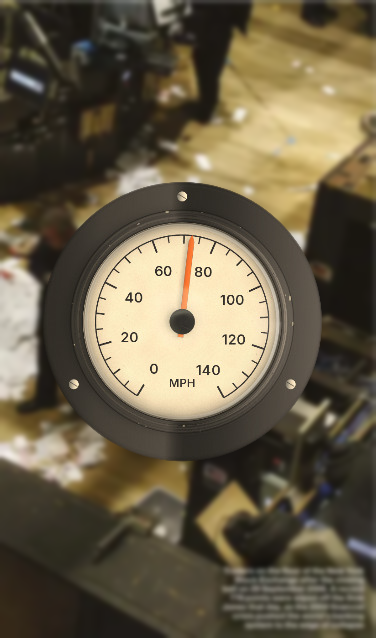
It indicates 72.5 mph
